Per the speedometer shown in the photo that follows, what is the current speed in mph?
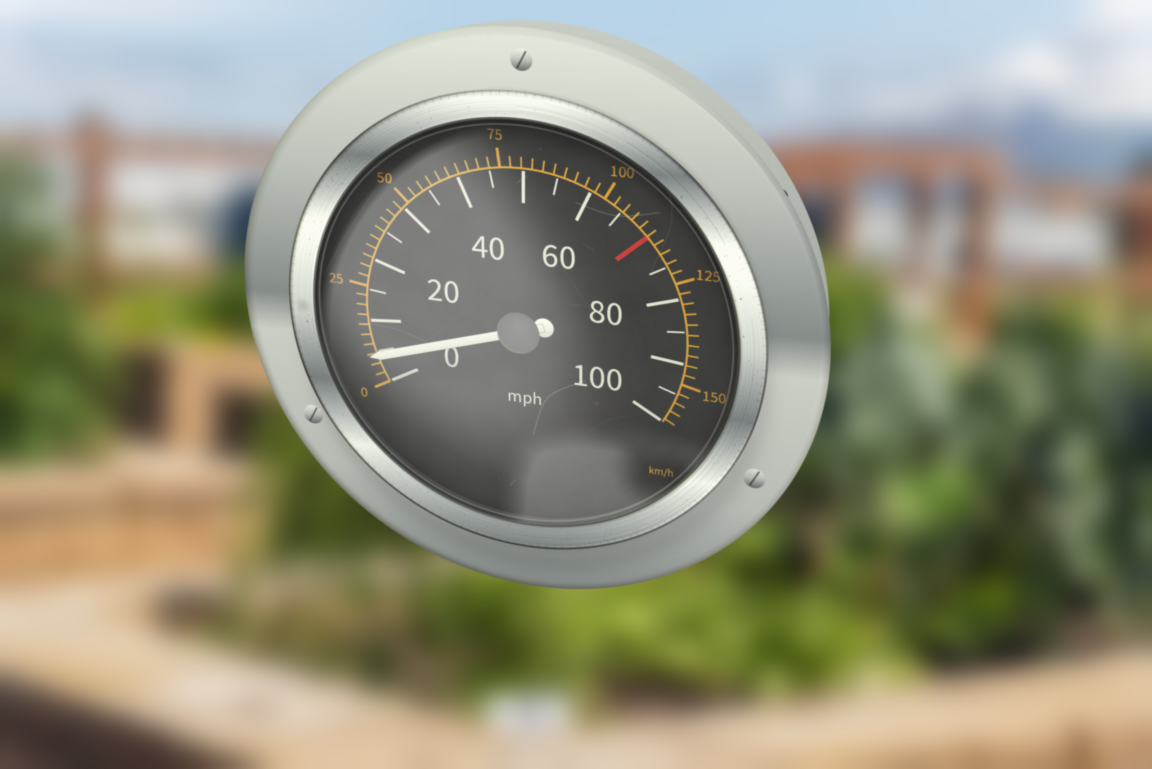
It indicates 5 mph
